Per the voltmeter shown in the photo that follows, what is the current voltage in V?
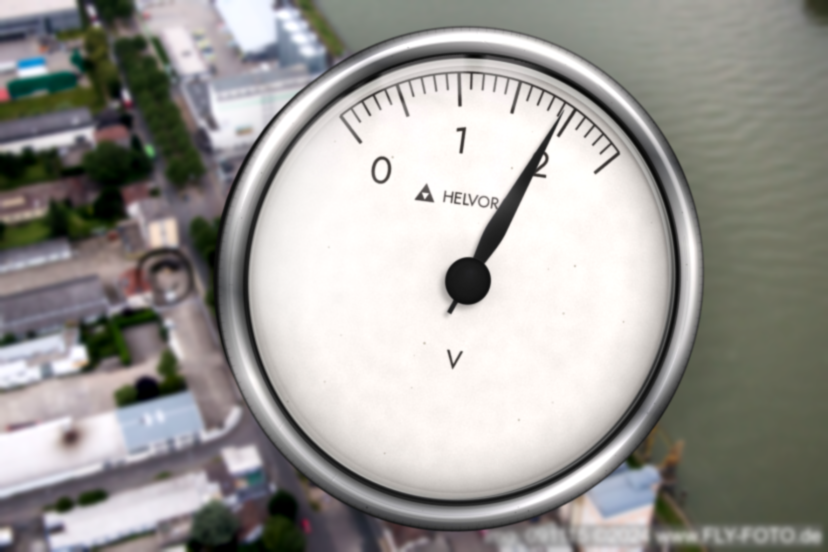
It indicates 1.9 V
